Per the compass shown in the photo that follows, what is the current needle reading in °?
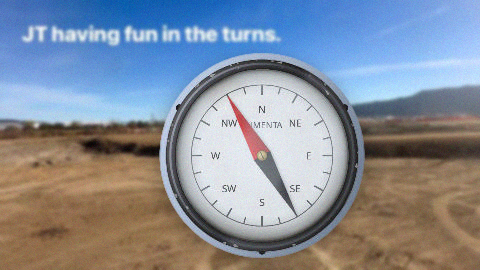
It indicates 330 °
